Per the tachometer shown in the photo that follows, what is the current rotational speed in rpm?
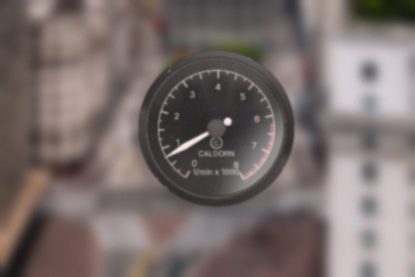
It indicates 750 rpm
